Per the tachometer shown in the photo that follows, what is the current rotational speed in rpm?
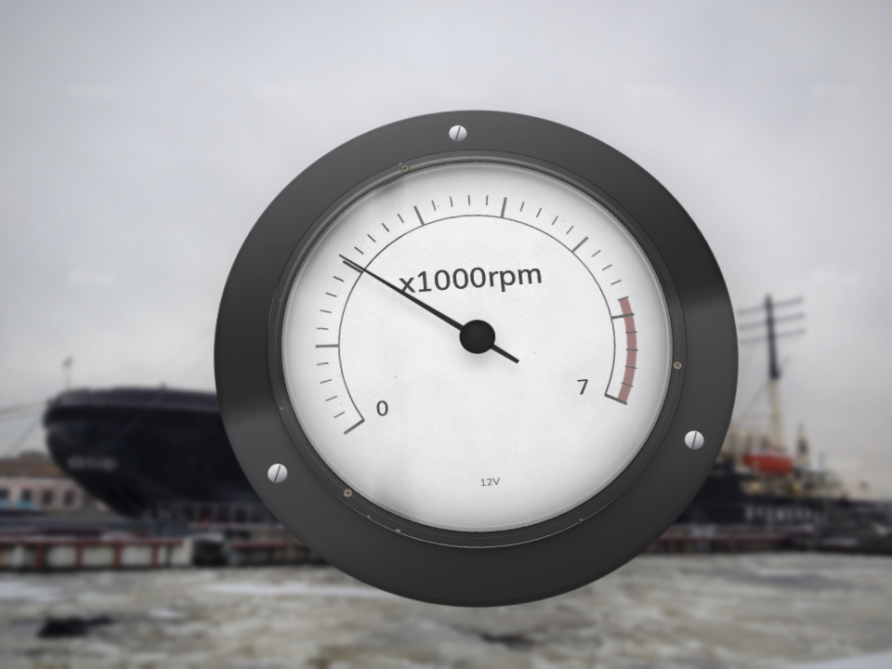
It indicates 2000 rpm
